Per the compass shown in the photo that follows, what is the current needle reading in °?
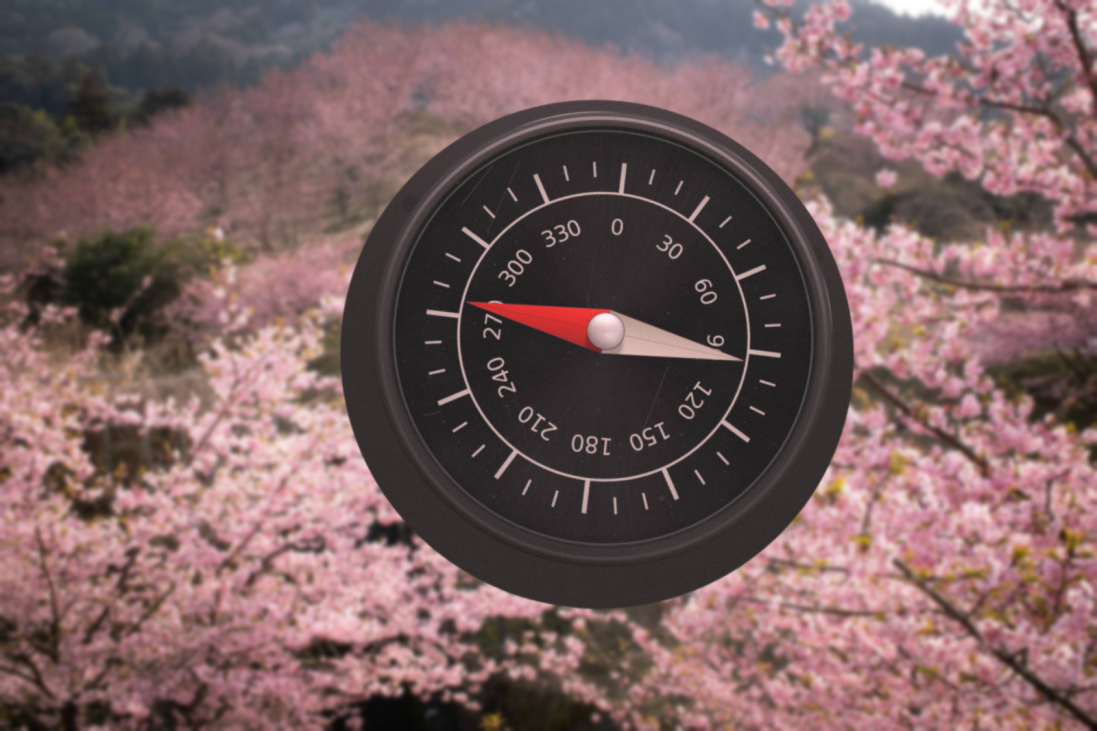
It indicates 275 °
